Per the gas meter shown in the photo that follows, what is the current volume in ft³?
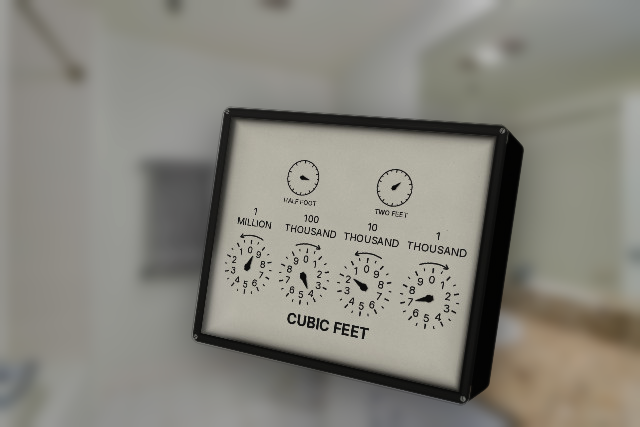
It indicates 941700 ft³
